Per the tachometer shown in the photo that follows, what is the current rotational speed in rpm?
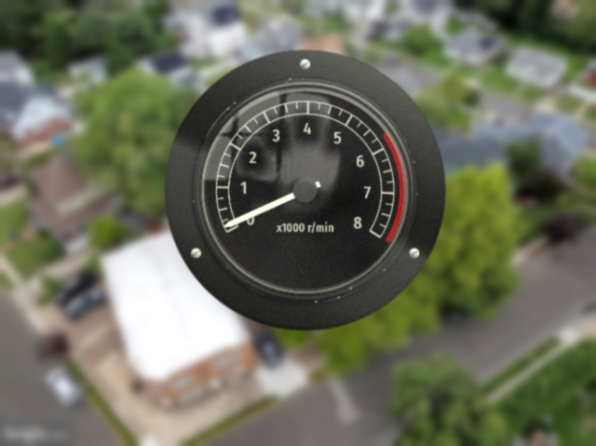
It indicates 125 rpm
